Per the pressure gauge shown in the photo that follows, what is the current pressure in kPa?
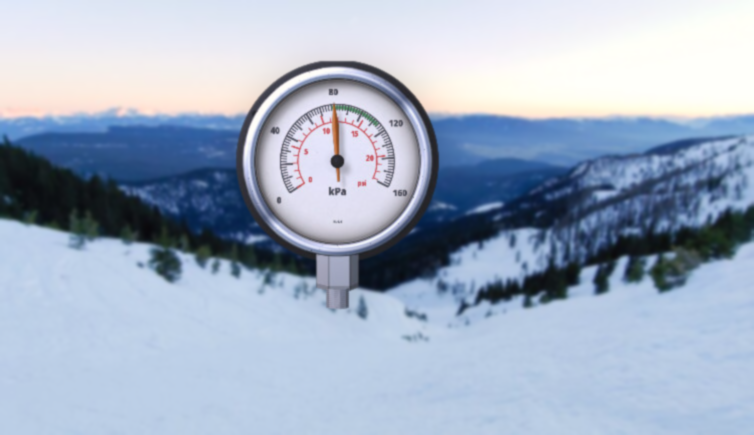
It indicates 80 kPa
